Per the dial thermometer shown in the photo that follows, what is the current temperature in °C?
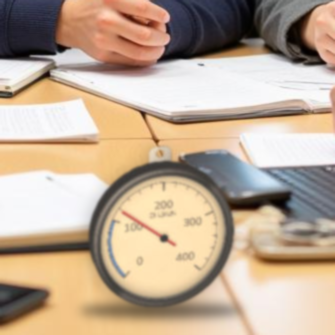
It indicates 120 °C
